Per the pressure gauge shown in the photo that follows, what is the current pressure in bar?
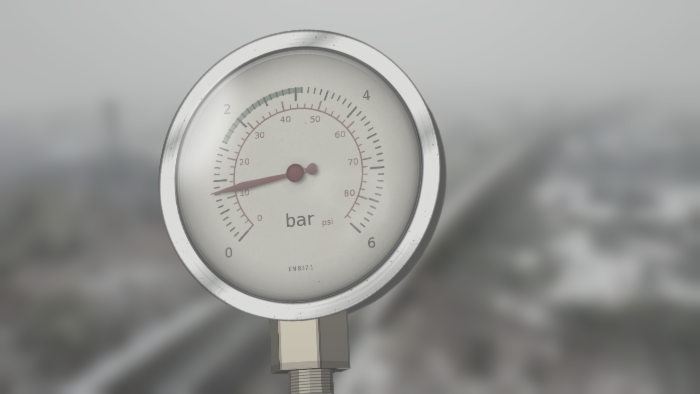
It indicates 0.8 bar
